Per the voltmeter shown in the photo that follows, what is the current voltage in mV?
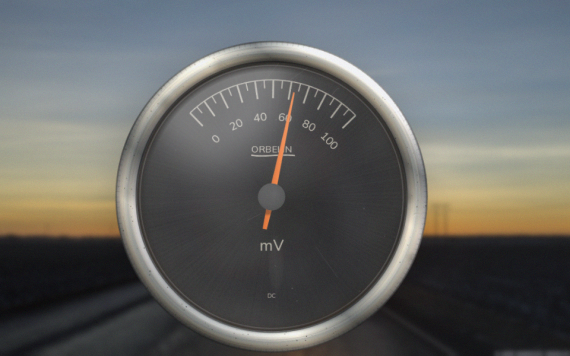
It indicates 62.5 mV
